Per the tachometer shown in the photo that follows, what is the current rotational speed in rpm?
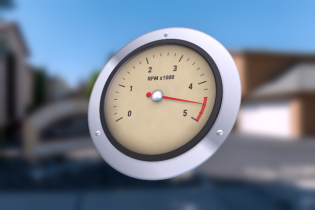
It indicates 4600 rpm
